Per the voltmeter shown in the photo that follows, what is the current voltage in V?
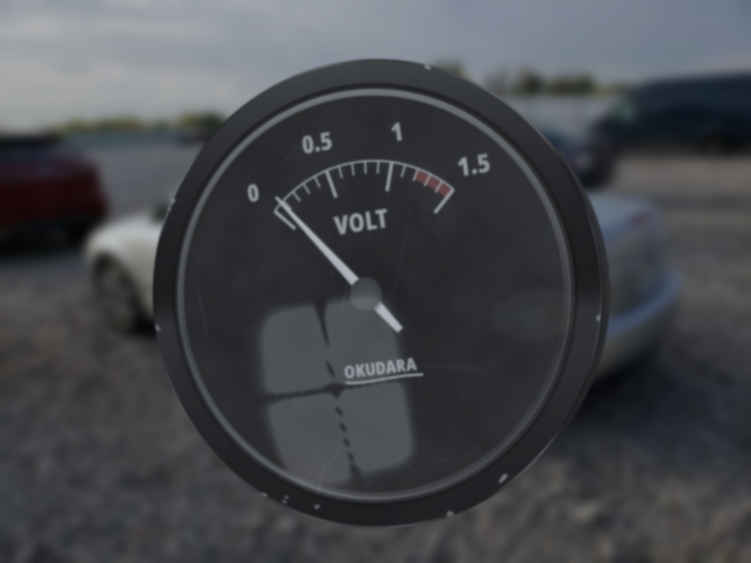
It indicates 0.1 V
